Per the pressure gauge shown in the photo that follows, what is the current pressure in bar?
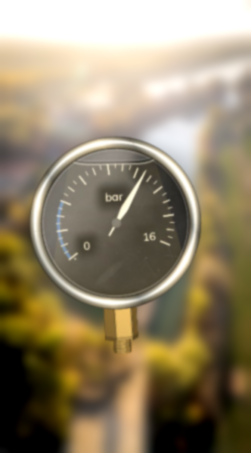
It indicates 10.5 bar
